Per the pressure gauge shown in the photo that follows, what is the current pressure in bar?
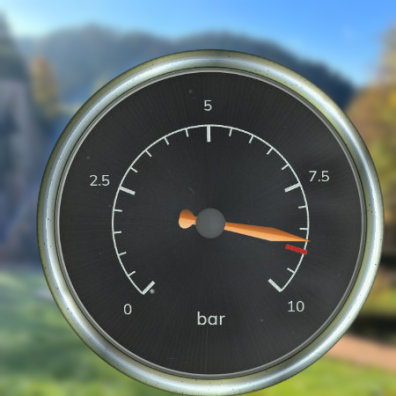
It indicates 8.75 bar
